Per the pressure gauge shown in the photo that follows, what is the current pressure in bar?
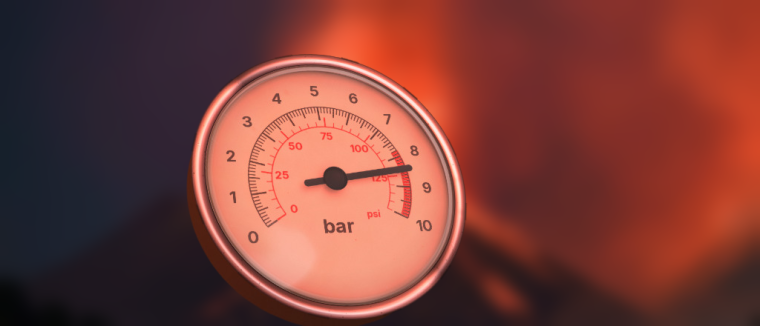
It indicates 8.5 bar
